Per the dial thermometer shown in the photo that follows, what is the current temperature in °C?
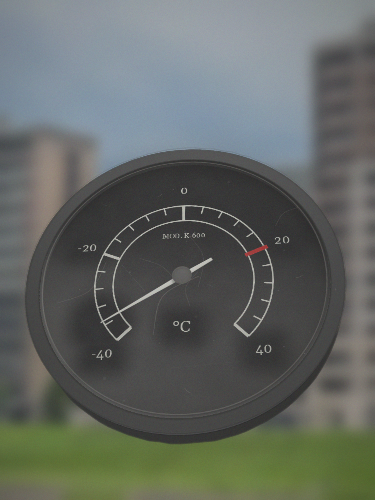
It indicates -36 °C
